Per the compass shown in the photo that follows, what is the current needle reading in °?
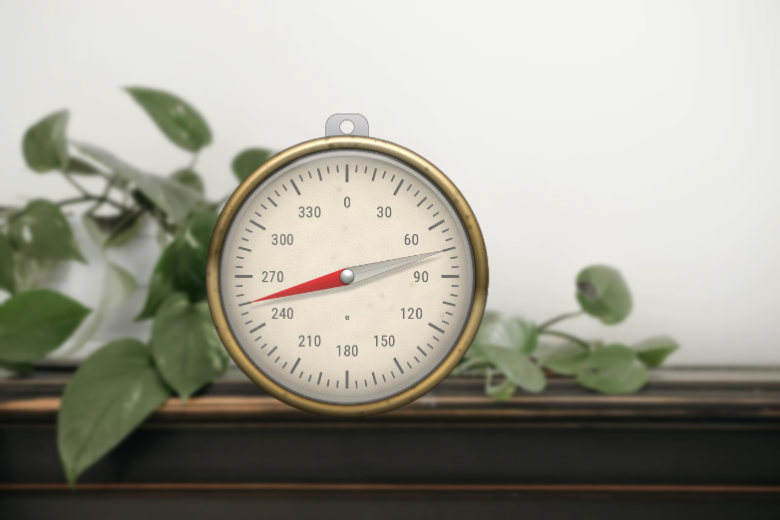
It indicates 255 °
